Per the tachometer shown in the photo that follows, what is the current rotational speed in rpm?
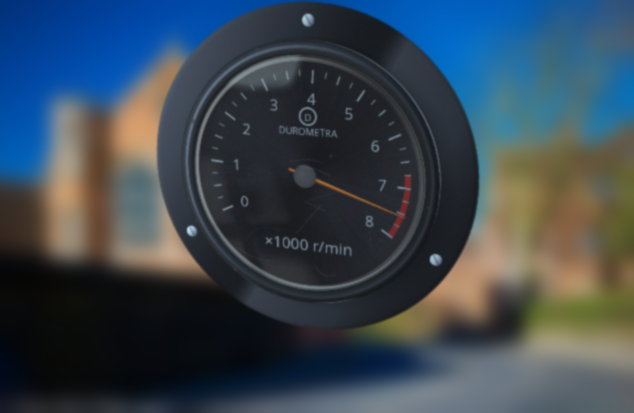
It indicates 7500 rpm
